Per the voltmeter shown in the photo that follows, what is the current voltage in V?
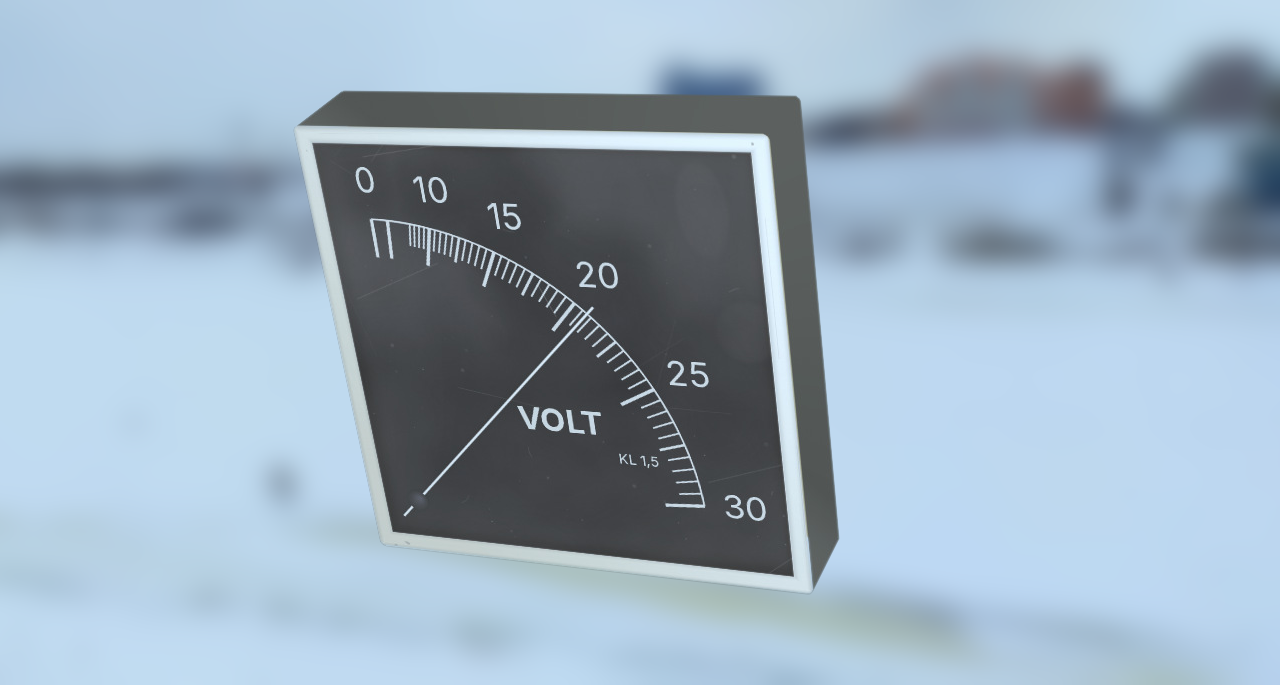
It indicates 20.75 V
